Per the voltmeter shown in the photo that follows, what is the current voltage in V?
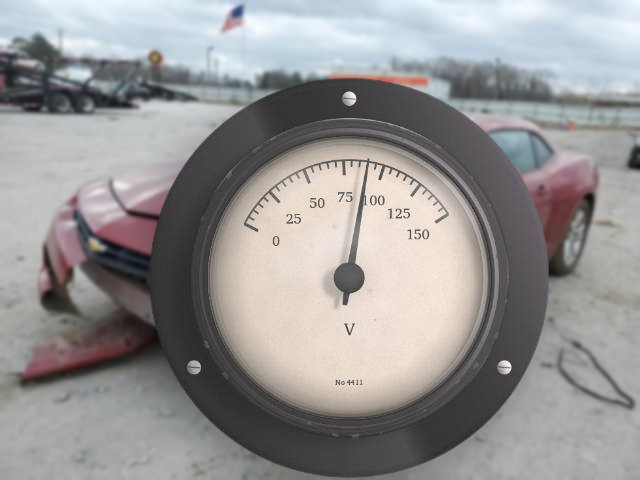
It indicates 90 V
